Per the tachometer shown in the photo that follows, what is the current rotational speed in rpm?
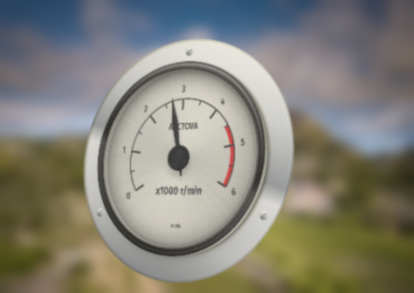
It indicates 2750 rpm
